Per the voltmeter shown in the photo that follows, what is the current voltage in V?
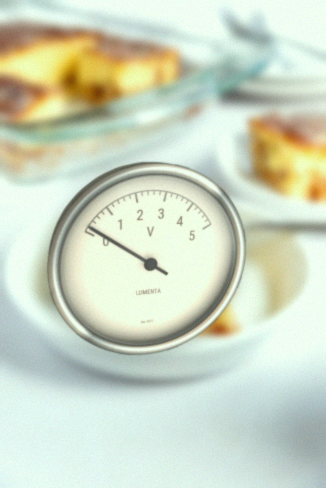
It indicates 0.2 V
